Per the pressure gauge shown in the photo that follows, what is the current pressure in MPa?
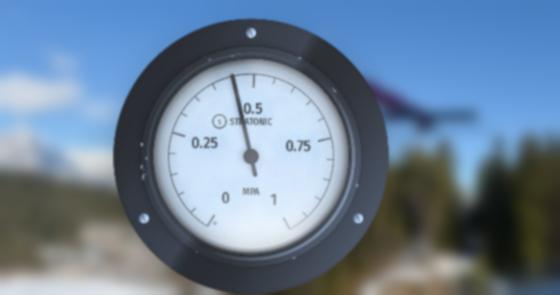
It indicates 0.45 MPa
